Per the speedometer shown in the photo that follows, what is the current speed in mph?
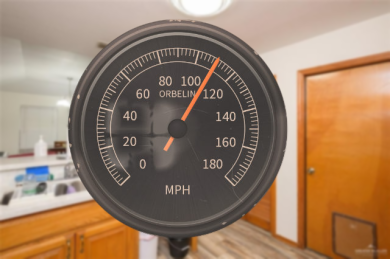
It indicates 110 mph
